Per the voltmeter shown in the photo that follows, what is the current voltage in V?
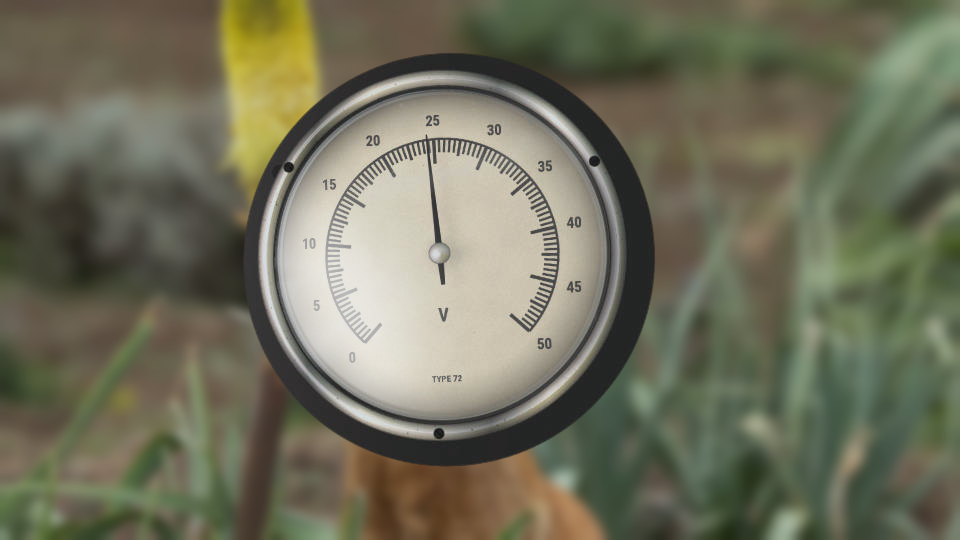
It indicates 24.5 V
